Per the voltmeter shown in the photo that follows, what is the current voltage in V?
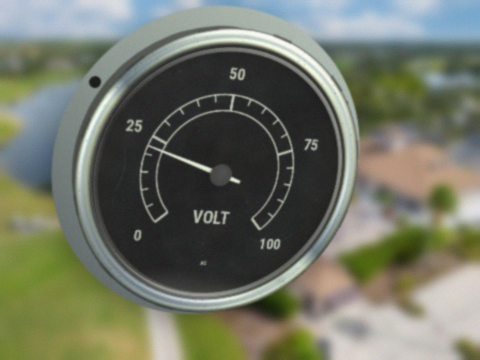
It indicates 22.5 V
